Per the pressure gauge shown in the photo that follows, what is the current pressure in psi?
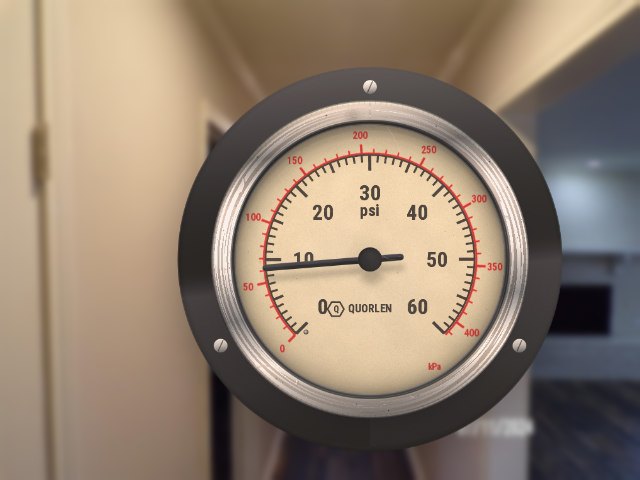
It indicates 9 psi
